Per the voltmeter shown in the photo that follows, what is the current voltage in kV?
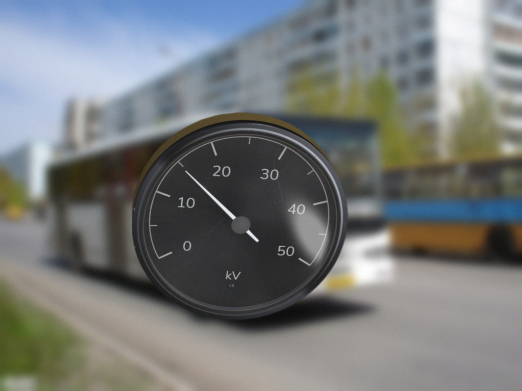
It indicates 15 kV
